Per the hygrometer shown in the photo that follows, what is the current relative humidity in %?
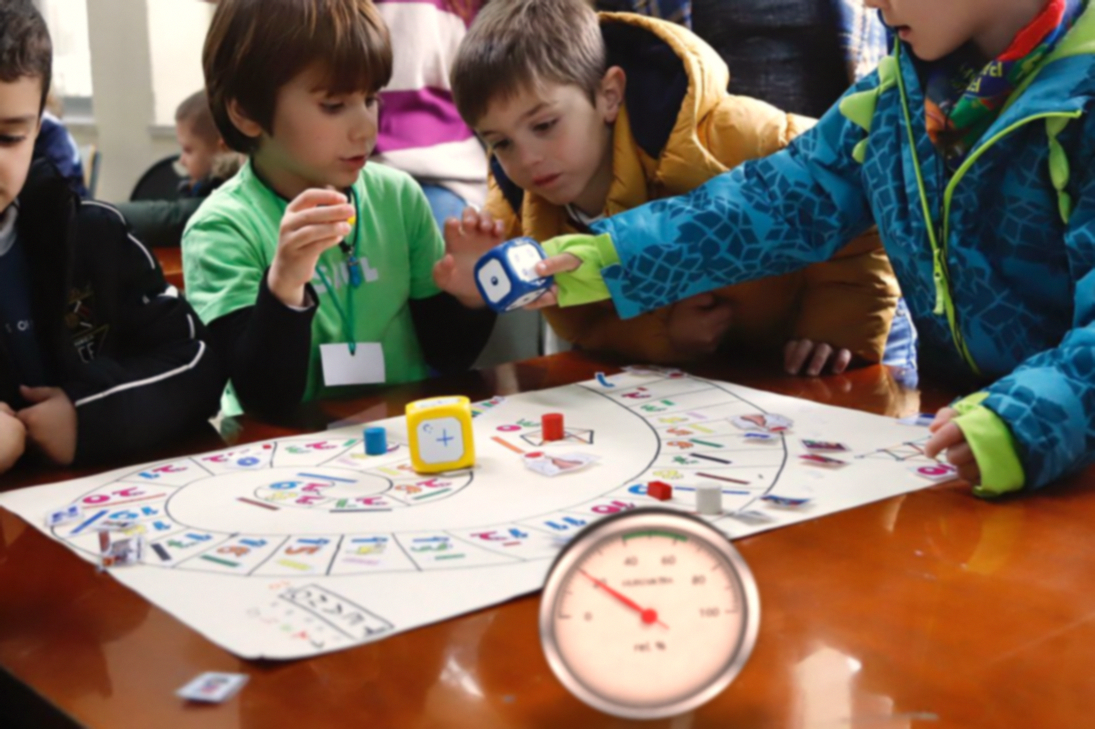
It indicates 20 %
